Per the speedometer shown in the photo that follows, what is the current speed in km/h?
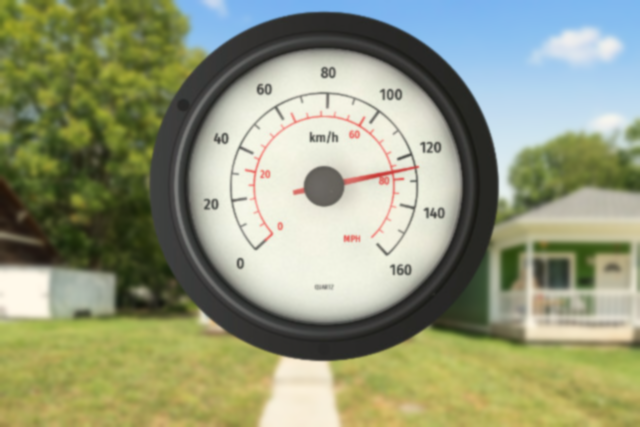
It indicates 125 km/h
